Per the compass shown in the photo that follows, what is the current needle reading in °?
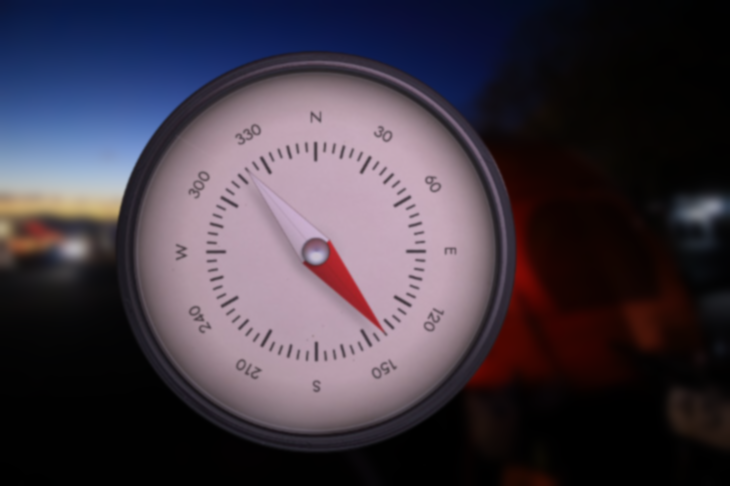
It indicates 140 °
